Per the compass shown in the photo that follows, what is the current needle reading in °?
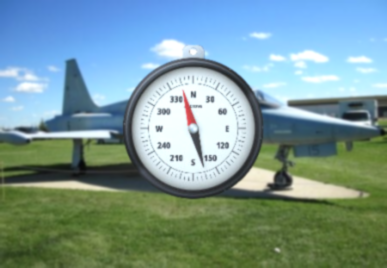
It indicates 345 °
